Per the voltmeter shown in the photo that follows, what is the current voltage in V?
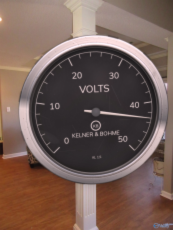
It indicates 43 V
